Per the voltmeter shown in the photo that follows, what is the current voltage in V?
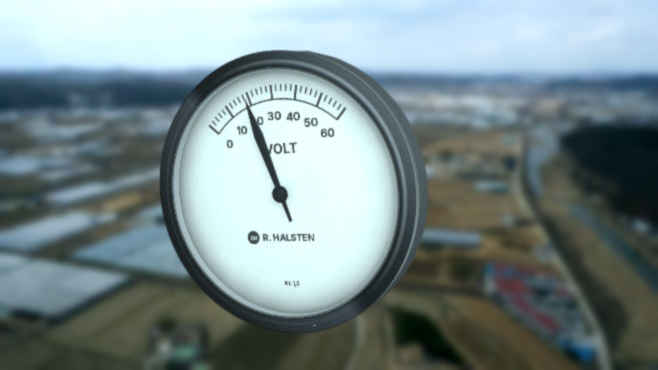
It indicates 20 V
